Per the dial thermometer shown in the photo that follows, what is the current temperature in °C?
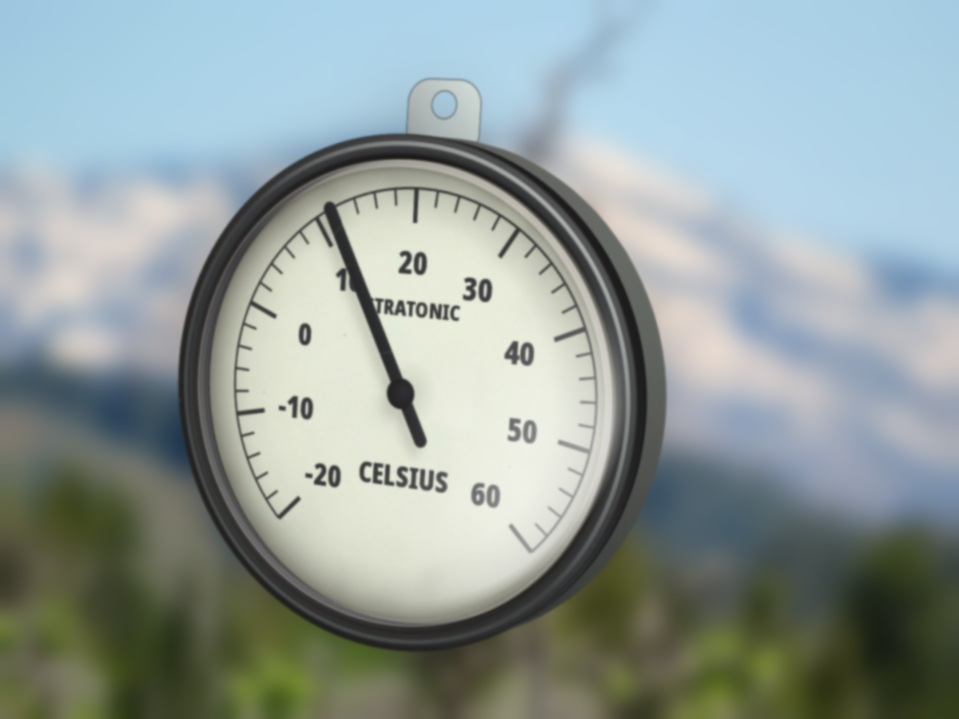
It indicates 12 °C
